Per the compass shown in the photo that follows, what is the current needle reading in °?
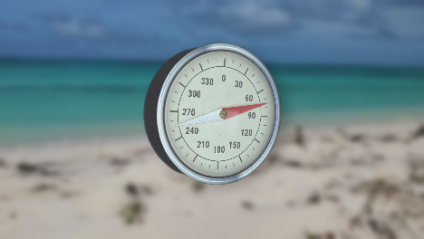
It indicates 75 °
